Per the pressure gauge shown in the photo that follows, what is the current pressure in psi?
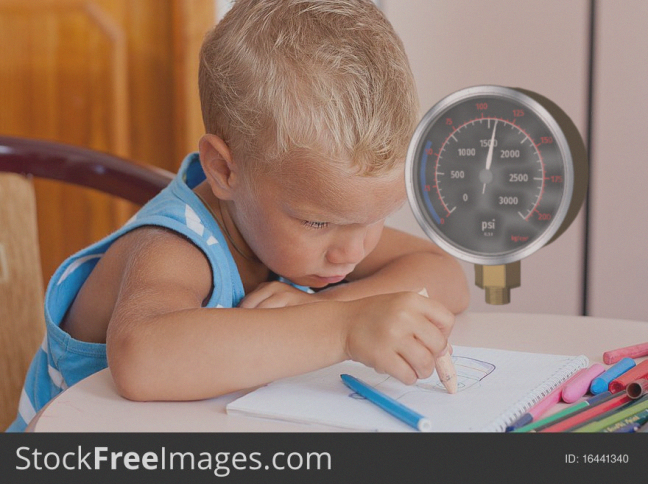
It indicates 1600 psi
